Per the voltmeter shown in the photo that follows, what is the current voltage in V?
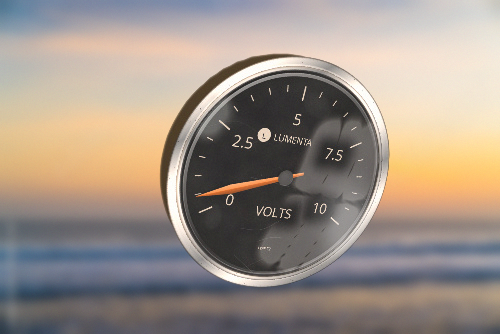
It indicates 0.5 V
